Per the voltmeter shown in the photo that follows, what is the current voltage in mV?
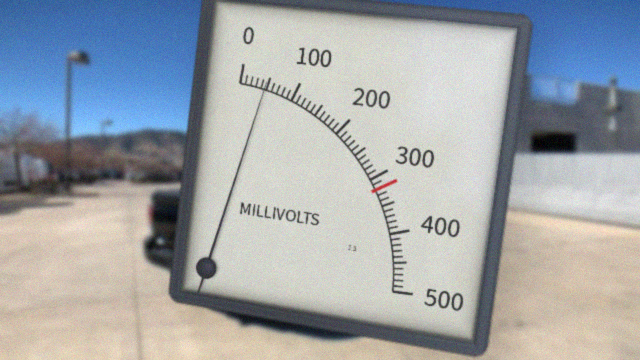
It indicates 50 mV
